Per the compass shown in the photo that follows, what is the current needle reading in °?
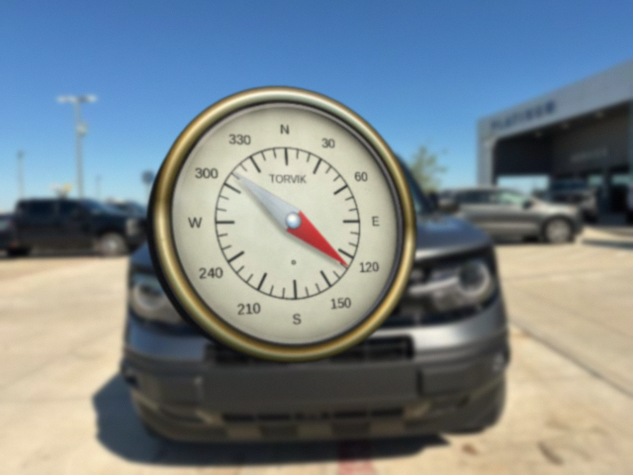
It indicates 130 °
